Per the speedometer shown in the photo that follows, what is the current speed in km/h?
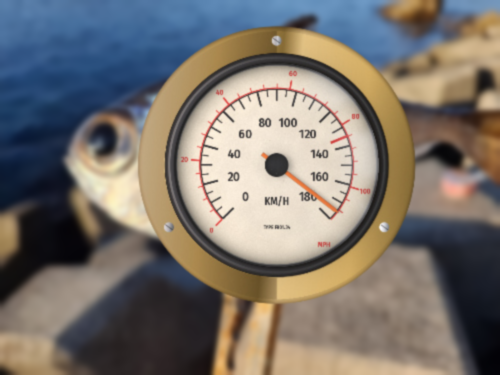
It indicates 175 km/h
